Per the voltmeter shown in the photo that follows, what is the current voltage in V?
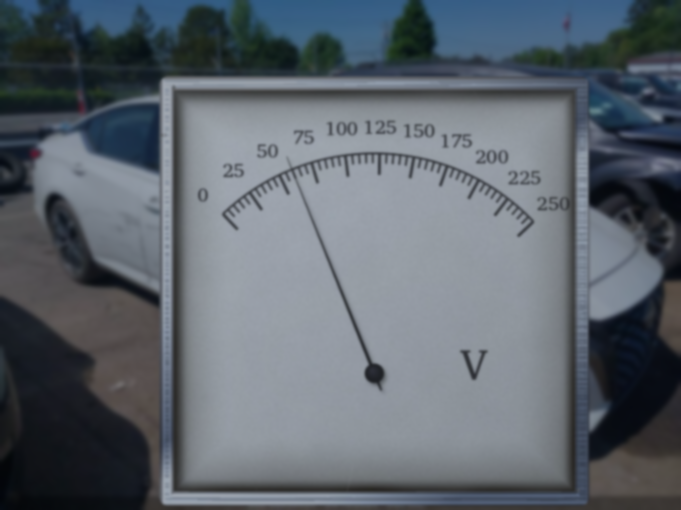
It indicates 60 V
